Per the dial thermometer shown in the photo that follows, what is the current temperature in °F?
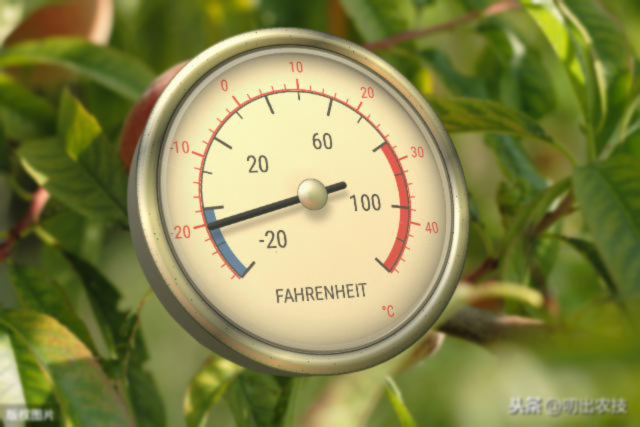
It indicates -5 °F
